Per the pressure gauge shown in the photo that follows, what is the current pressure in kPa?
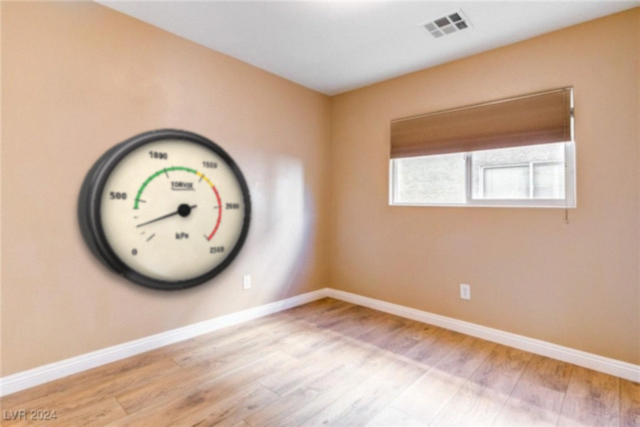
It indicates 200 kPa
